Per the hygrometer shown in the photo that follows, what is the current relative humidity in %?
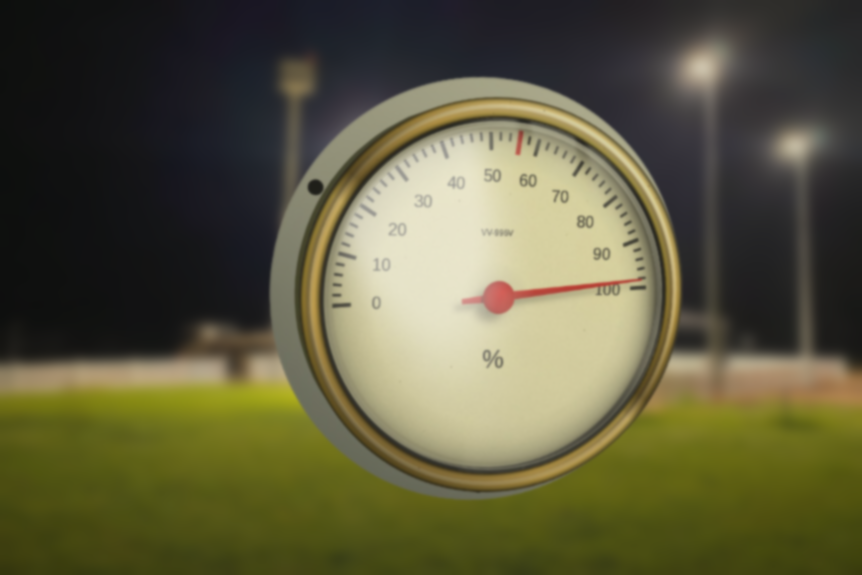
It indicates 98 %
